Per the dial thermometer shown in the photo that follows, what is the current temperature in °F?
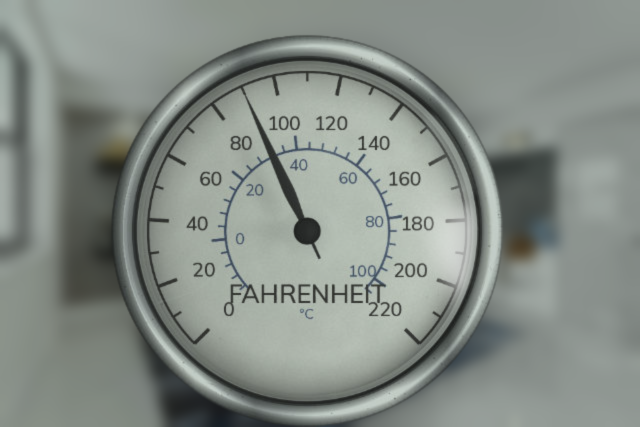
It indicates 90 °F
